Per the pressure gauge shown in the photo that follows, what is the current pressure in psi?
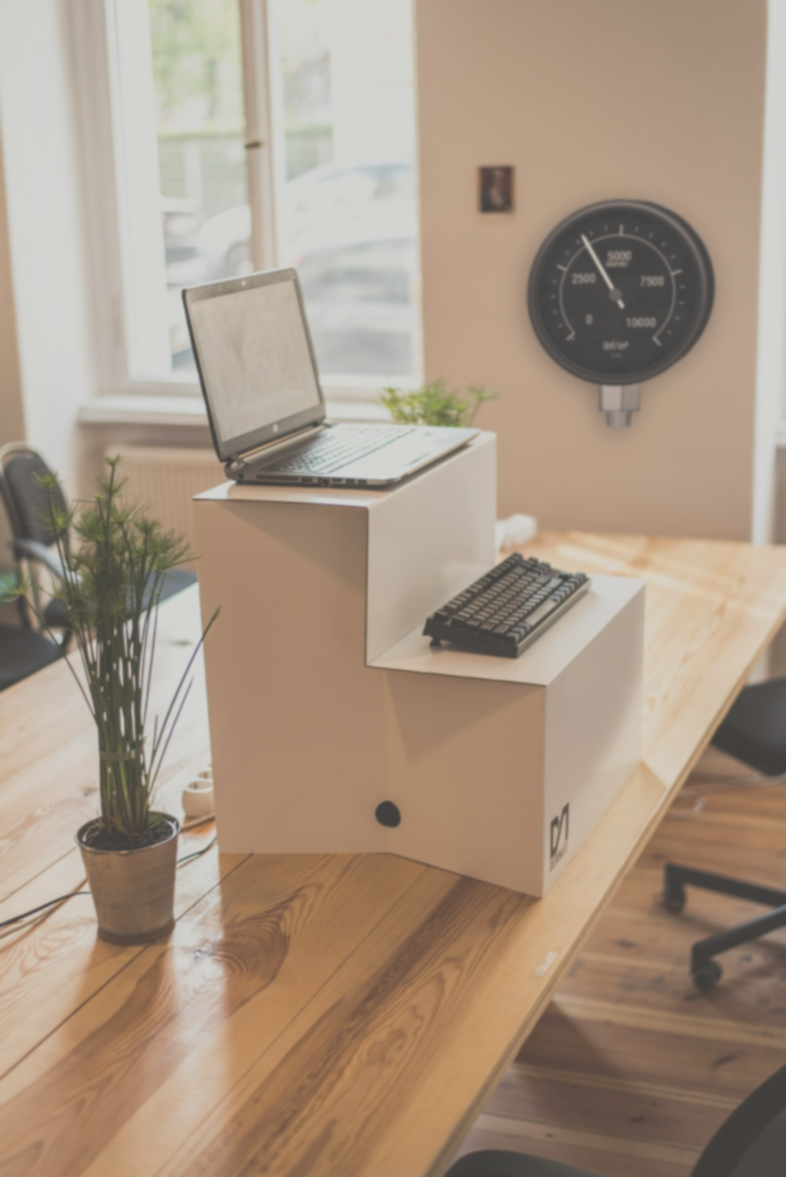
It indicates 3750 psi
